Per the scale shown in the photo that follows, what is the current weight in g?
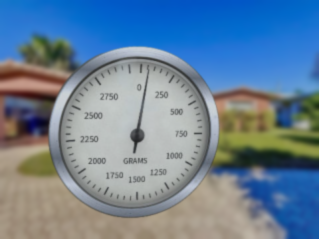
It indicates 50 g
